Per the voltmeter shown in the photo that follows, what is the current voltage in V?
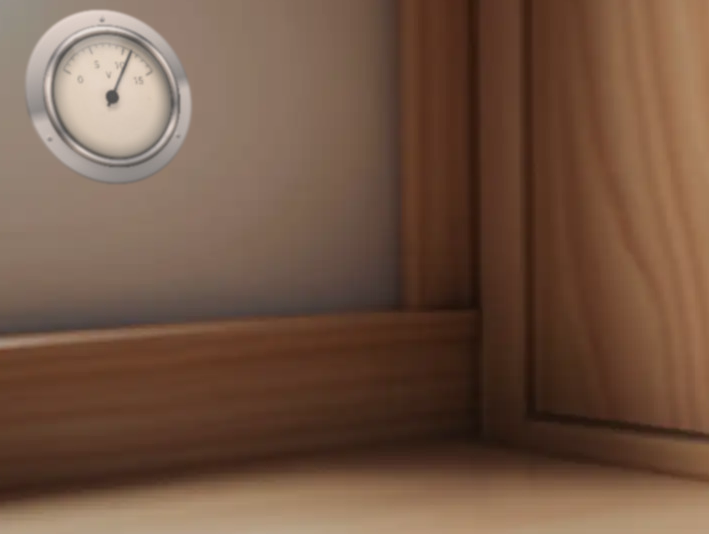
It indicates 11 V
